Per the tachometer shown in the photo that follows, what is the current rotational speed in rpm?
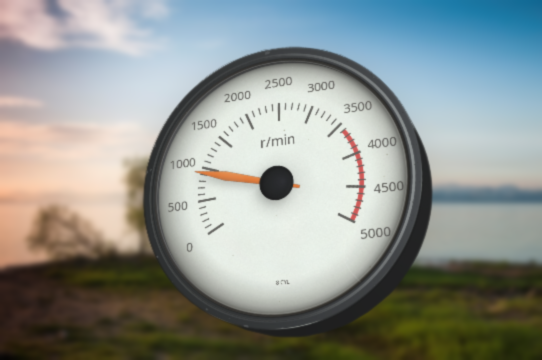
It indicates 900 rpm
